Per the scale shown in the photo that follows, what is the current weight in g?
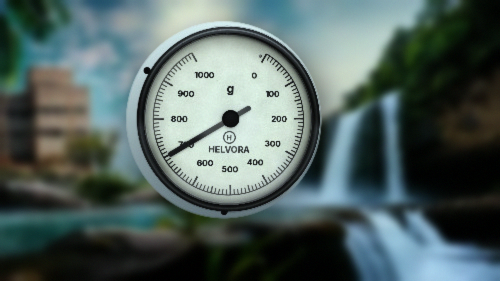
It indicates 700 g
